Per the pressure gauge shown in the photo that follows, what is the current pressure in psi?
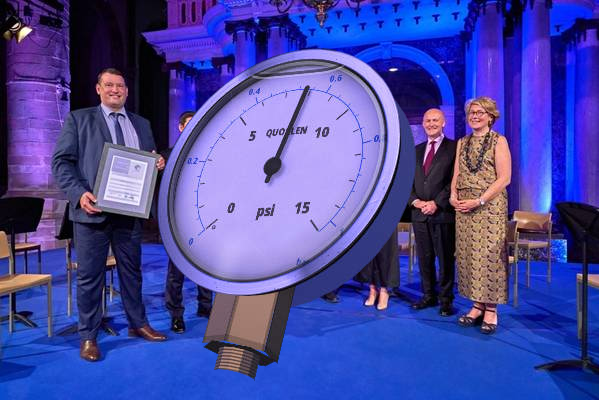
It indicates 8 psi
